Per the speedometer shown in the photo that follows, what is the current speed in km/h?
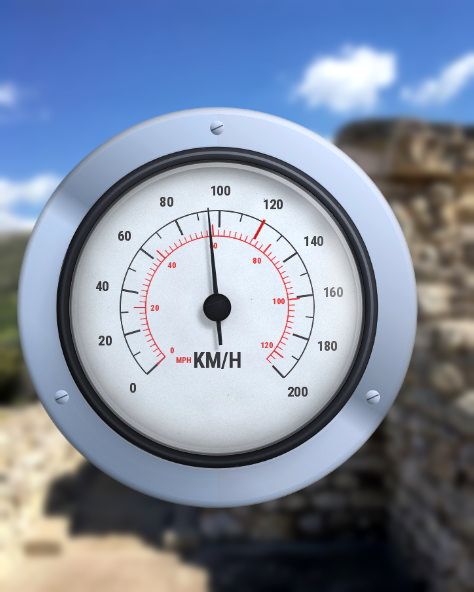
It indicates 95 km/h
